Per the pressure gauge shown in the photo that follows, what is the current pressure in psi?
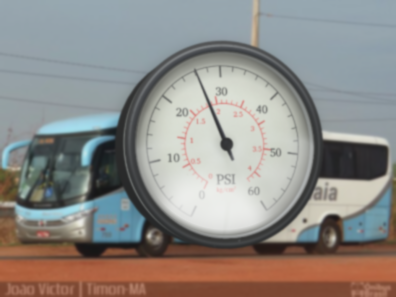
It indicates 26 psi
